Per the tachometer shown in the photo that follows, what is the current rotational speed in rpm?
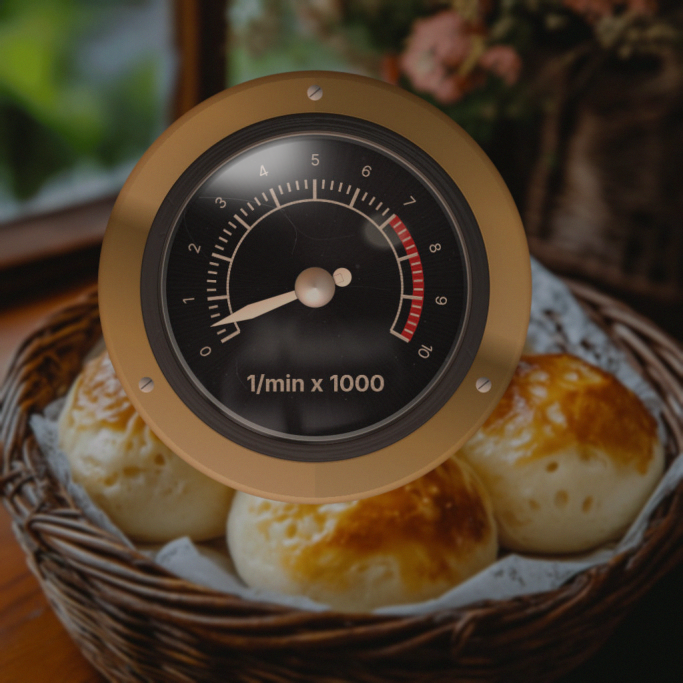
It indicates 400 rpm
